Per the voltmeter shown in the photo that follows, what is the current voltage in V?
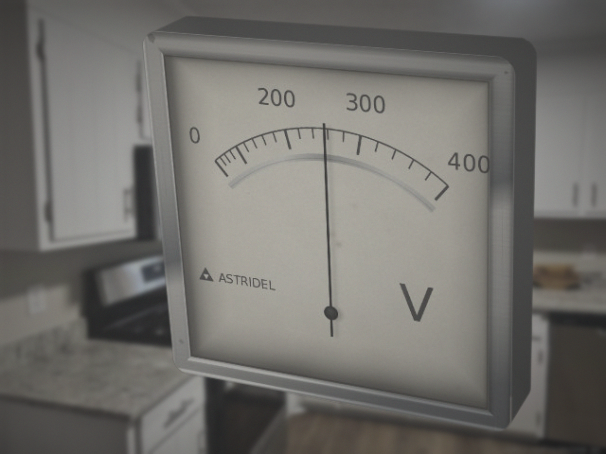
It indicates 260 V
